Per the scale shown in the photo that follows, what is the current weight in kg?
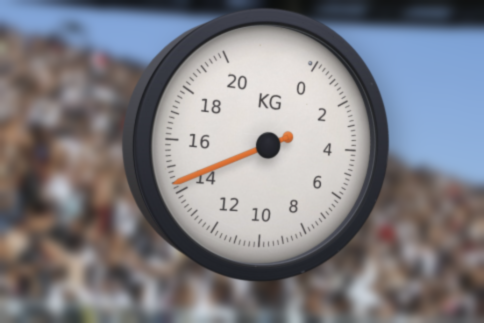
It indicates 14.4 kg
